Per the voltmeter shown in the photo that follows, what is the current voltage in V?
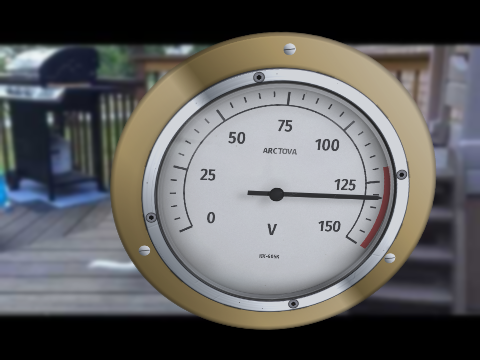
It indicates 130 V
